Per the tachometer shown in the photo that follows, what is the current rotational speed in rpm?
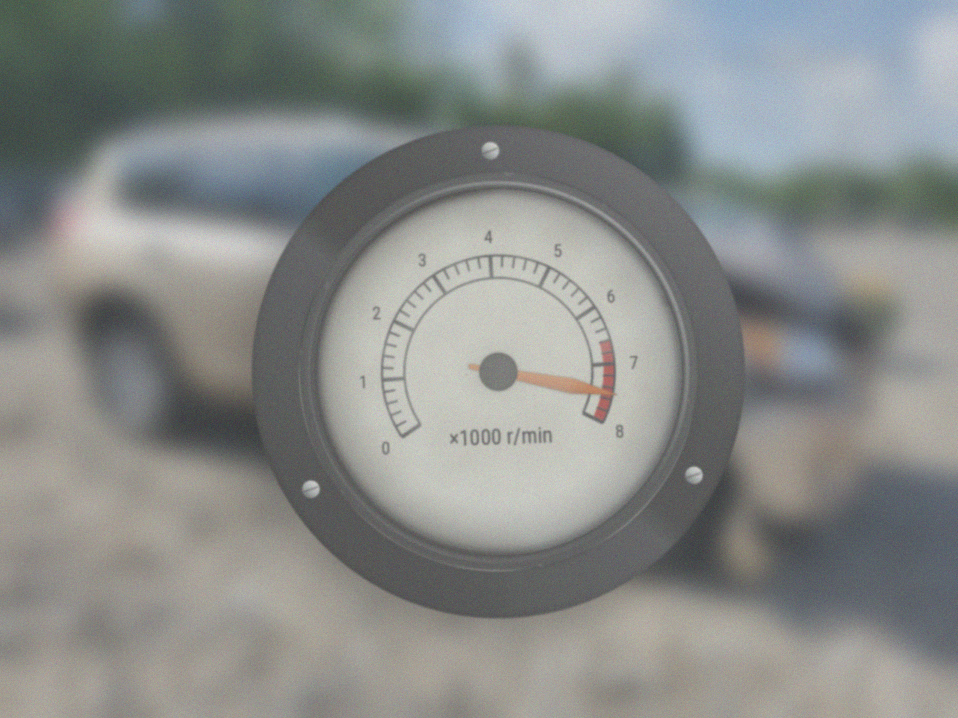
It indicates 7500 rpm
